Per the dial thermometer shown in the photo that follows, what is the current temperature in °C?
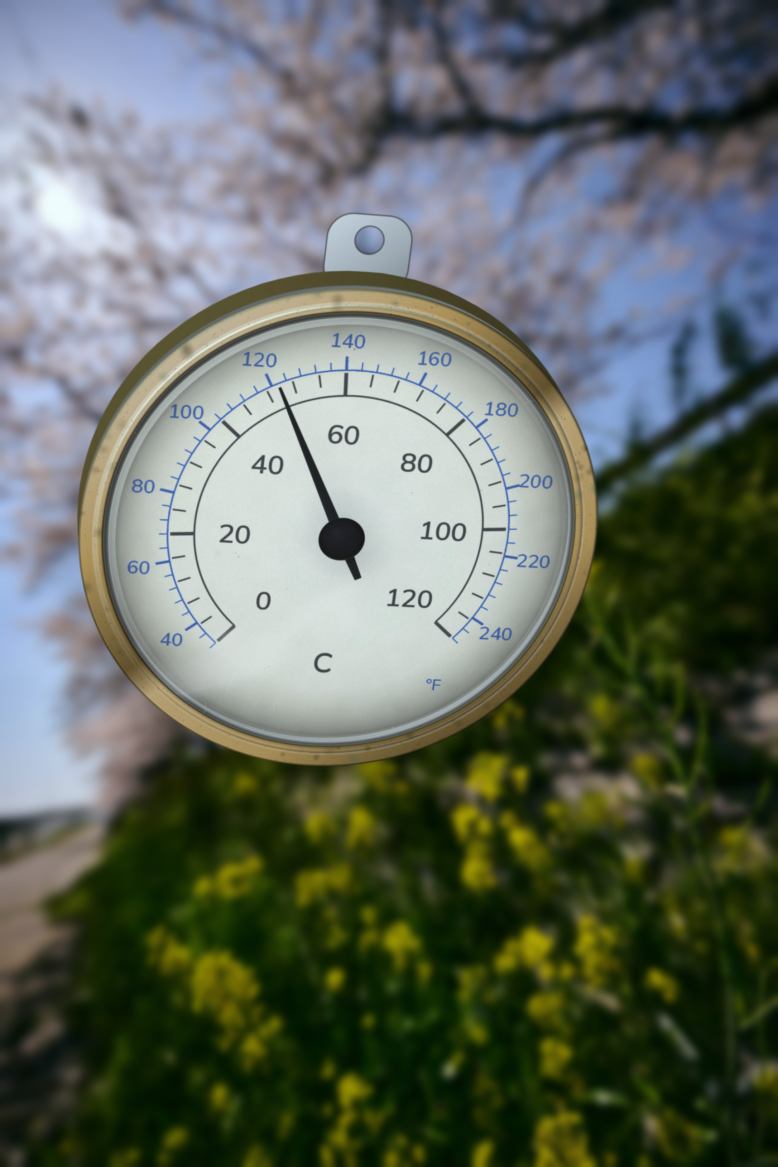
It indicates 50 °C
